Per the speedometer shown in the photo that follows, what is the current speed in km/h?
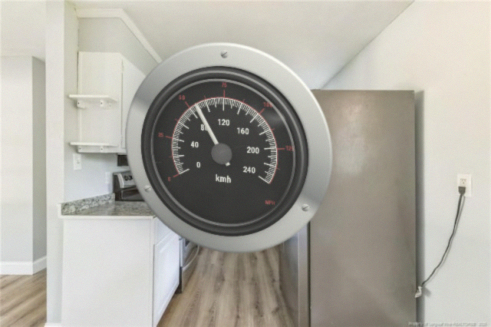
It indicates 90 km/h
